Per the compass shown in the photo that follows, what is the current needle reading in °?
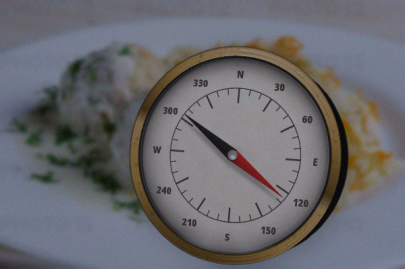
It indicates 125 °
